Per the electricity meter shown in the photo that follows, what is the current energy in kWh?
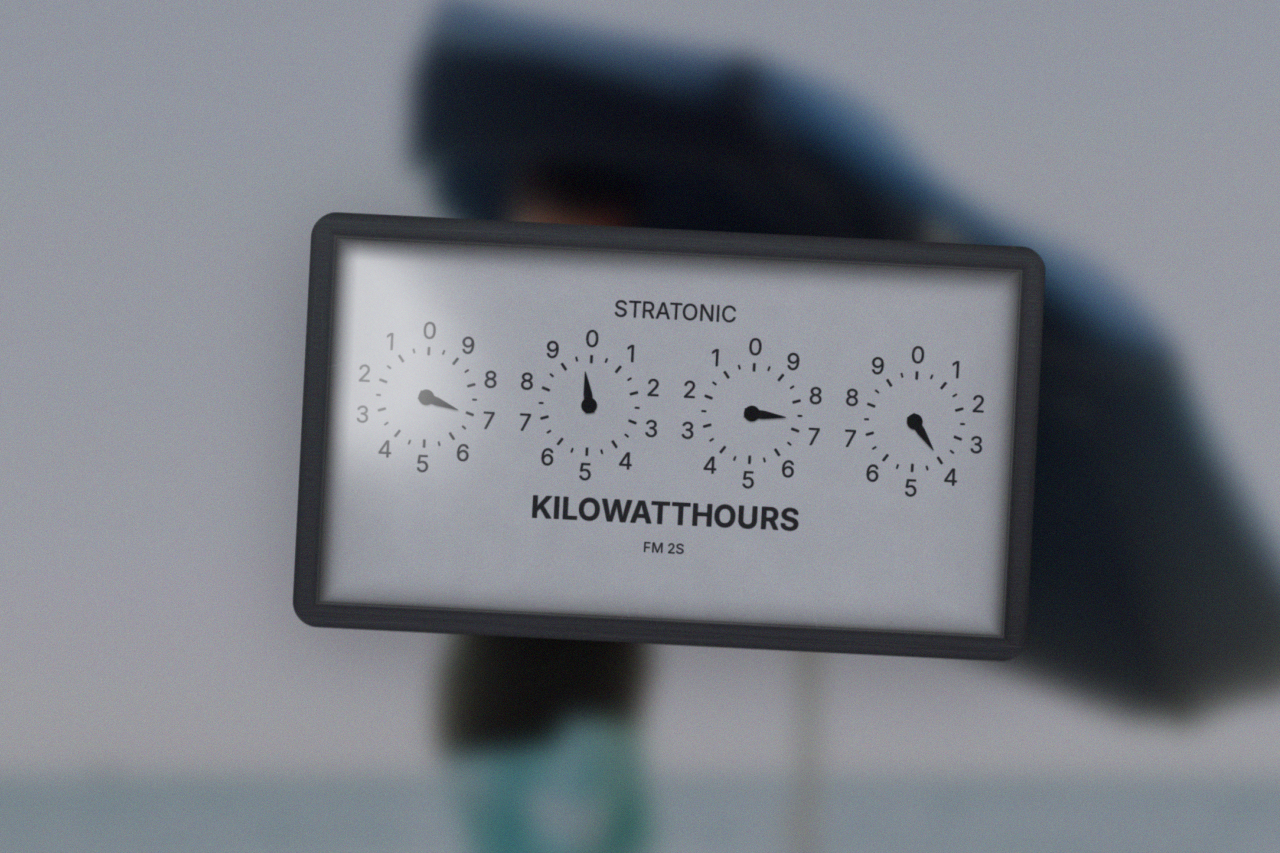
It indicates 6974 kWh
